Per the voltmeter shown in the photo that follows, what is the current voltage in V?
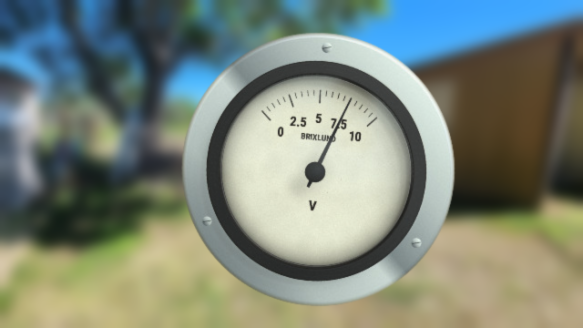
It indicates 7.5 V
